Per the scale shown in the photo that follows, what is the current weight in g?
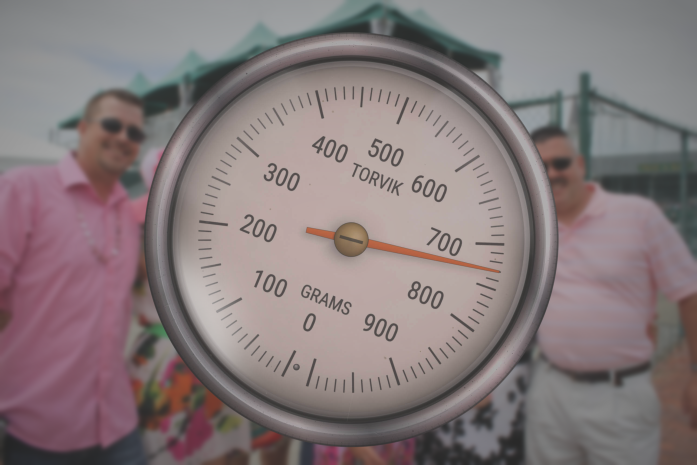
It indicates 730 g
